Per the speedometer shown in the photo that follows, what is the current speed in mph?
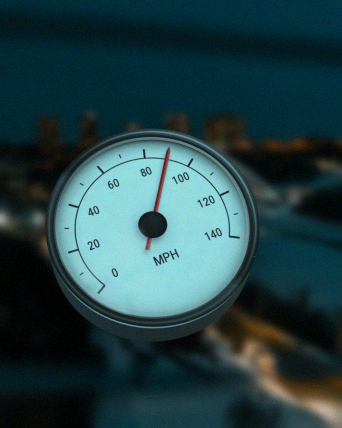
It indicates 90 mph
